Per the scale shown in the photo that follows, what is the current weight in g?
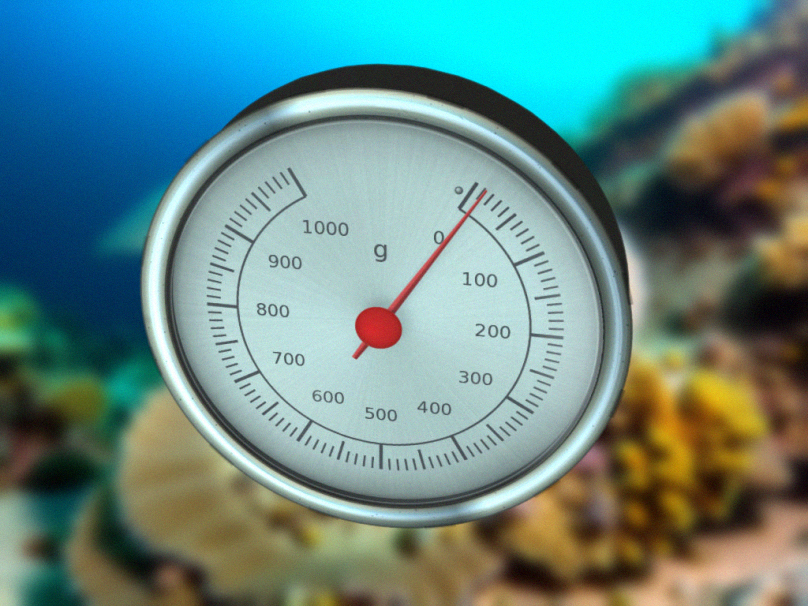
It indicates 10 g
